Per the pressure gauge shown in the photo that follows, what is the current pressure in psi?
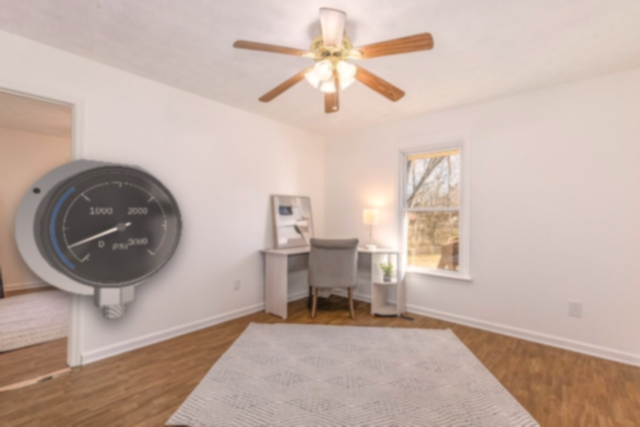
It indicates 250 psi
